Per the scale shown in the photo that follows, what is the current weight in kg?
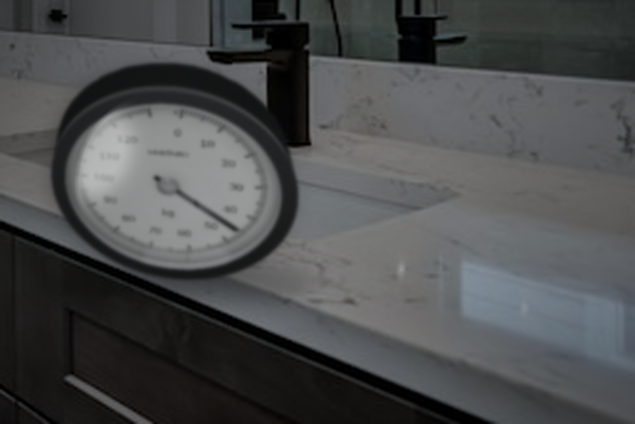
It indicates 45 kg
